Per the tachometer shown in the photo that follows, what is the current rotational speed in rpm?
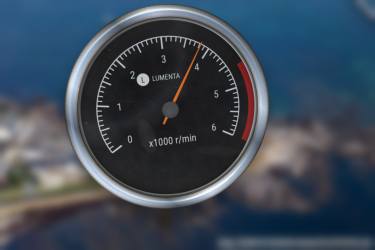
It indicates 3800 rpm
